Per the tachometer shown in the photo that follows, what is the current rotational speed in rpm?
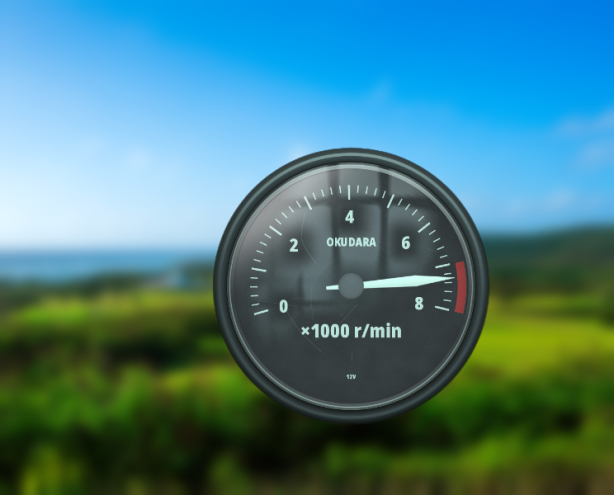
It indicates 7300 rpm
